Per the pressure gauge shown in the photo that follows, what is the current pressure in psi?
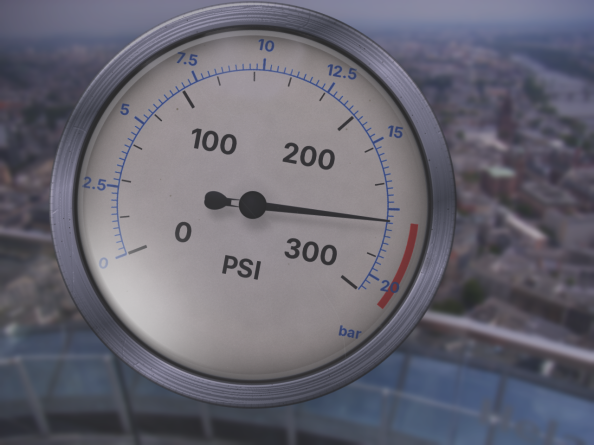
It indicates 260 psi
